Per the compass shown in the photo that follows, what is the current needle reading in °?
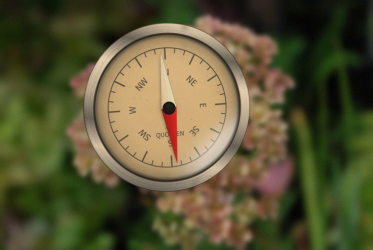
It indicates 175 °
